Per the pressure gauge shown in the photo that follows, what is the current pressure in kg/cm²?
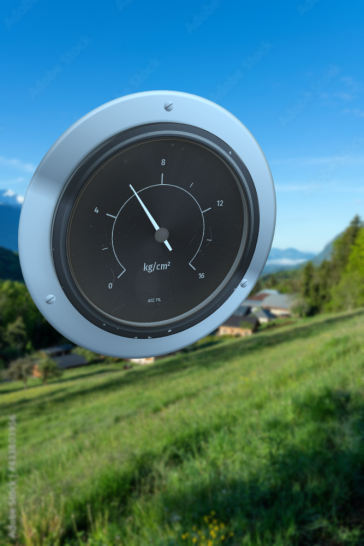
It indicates 6 kg/cm²
